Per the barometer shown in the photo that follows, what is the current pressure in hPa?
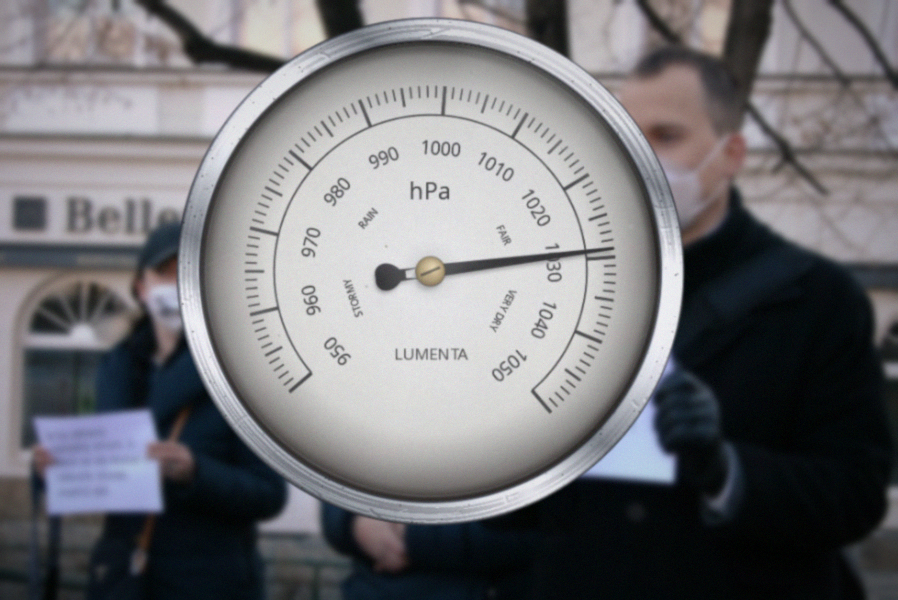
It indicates 1029 hPa
